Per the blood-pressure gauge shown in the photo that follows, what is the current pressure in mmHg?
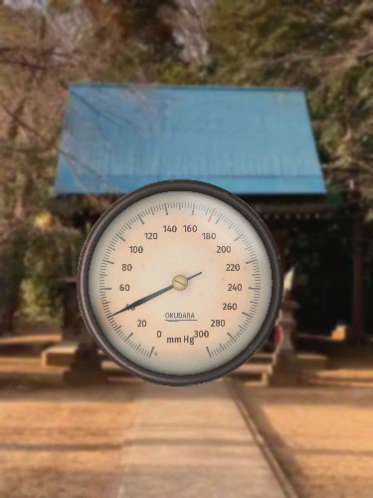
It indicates 40 mmHg
